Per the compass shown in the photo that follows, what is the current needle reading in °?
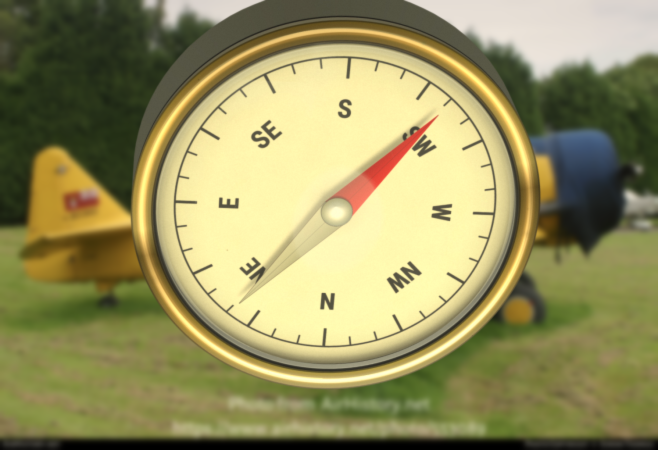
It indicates 220 °
